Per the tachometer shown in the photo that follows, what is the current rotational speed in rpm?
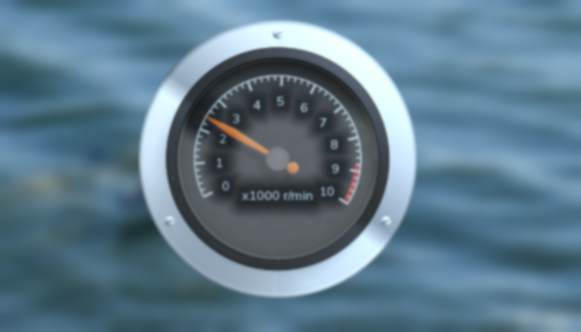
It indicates 2400 rpm
